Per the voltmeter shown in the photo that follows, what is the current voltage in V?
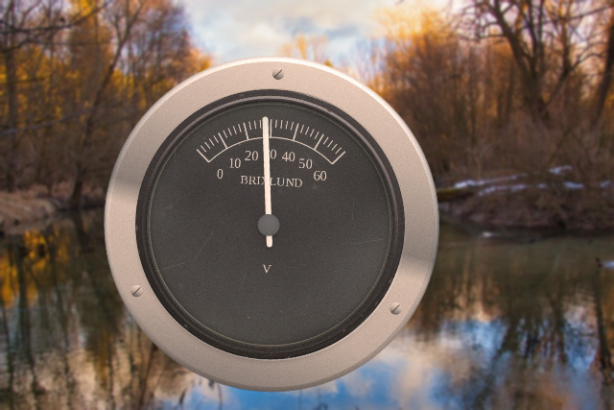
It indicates 28 V
